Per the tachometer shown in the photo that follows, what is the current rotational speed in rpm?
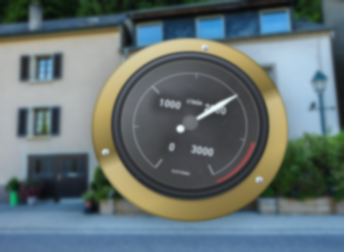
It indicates 2000 rpm
